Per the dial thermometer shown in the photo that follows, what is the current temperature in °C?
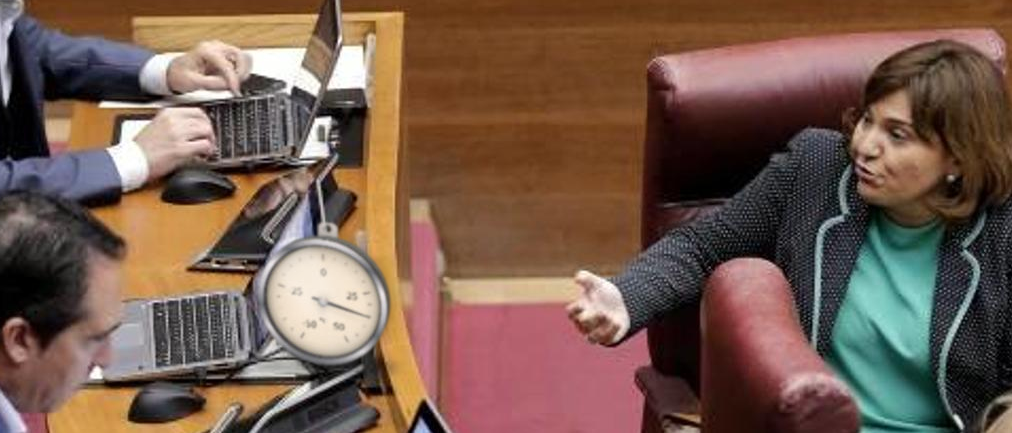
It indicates 35 °C
